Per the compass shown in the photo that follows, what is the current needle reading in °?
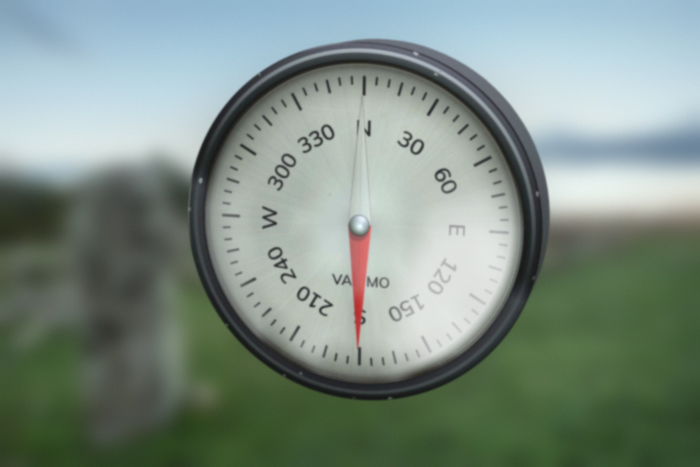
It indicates 180 °
